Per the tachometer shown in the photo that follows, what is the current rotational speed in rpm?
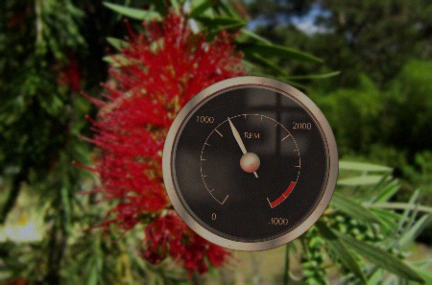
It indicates 1200 rpm
